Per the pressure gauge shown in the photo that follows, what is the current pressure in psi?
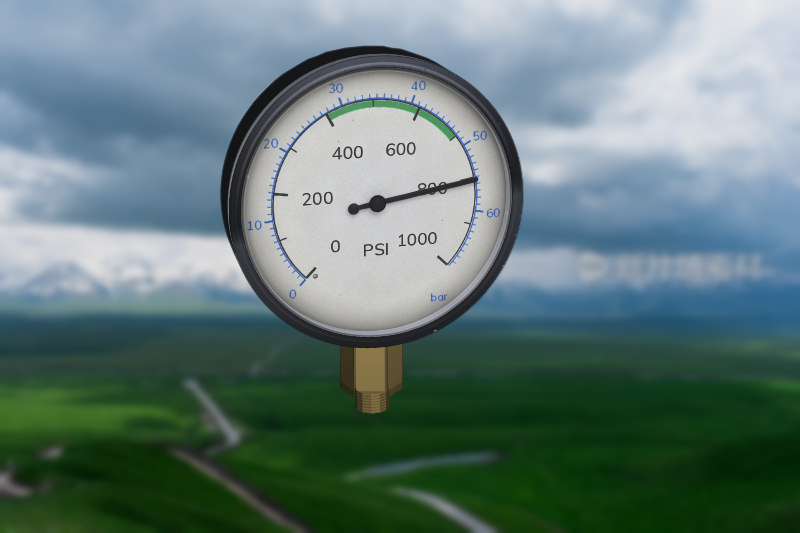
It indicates 800 psi
